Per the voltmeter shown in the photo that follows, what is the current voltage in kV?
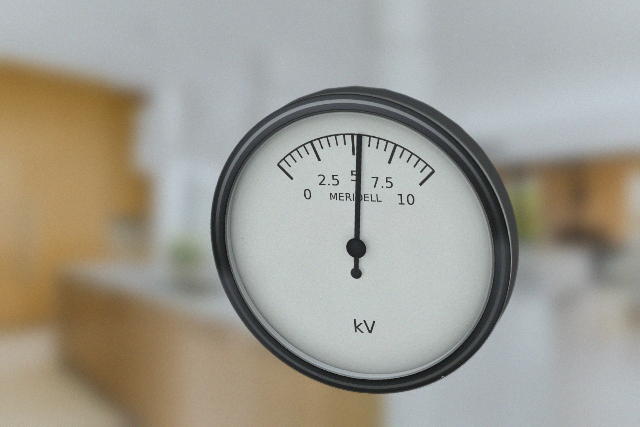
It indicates 5.5 kV
